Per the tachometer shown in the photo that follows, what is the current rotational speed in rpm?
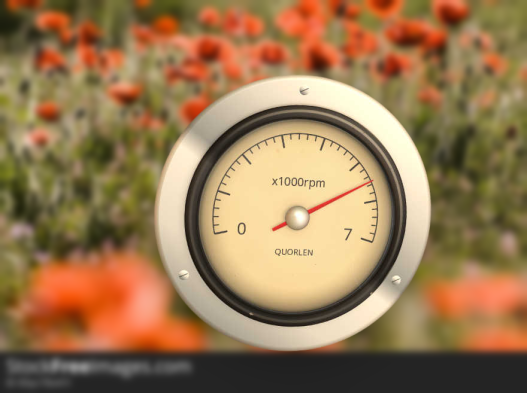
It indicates 5500 rpm
